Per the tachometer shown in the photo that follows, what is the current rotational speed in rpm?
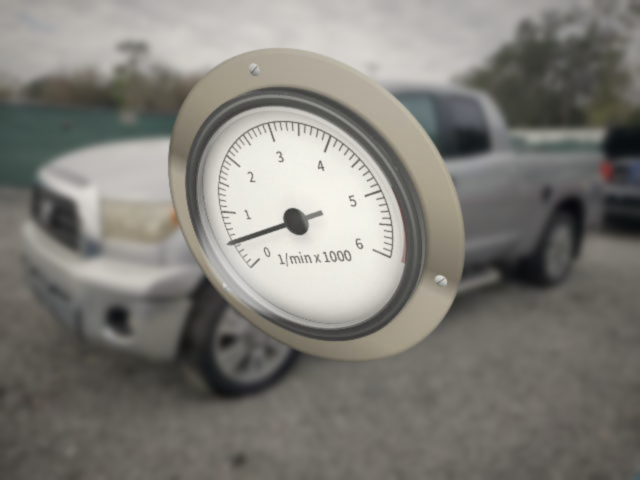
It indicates 500 rpm
